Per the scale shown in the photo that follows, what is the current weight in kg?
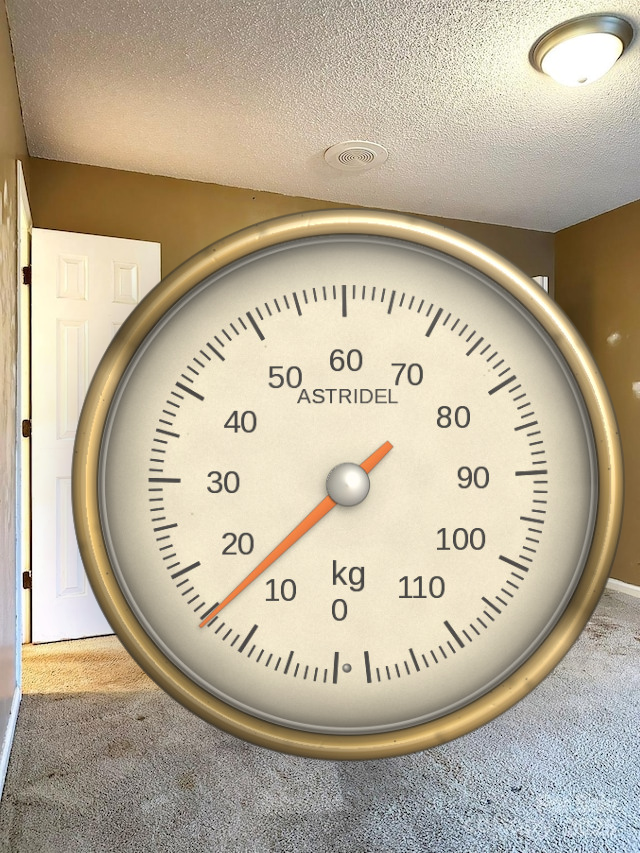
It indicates 14.5 kg
